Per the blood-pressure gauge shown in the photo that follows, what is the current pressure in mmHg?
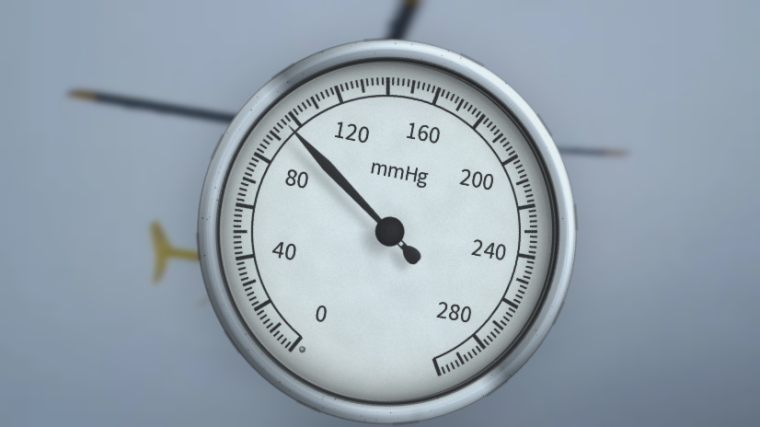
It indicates 96 mmHg
